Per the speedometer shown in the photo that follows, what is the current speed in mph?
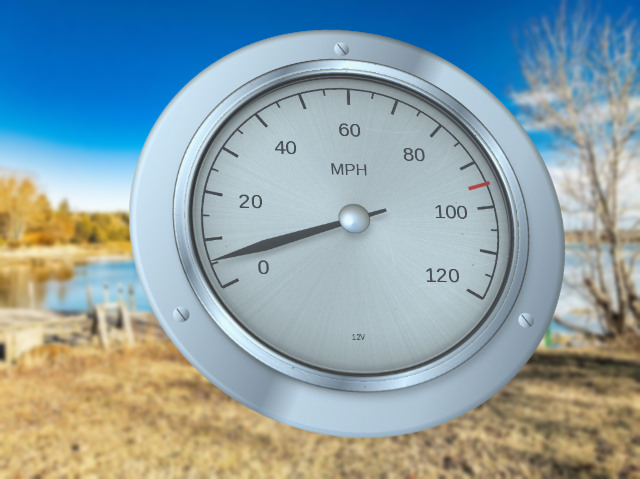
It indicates 5 mph
